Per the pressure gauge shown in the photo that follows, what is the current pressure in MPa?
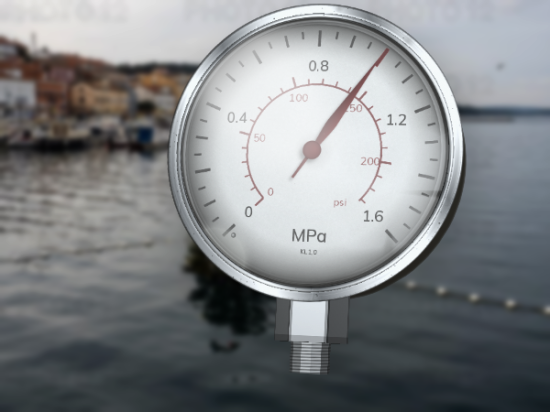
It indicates 1 MPa
